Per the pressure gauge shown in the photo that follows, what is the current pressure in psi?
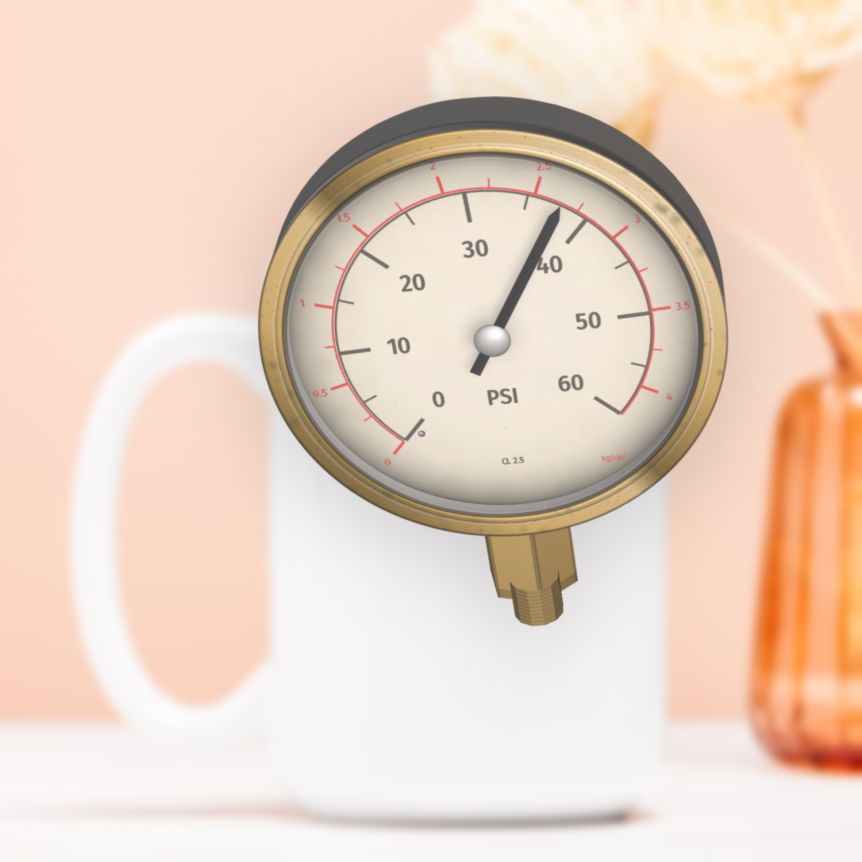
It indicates 37.5 psi
